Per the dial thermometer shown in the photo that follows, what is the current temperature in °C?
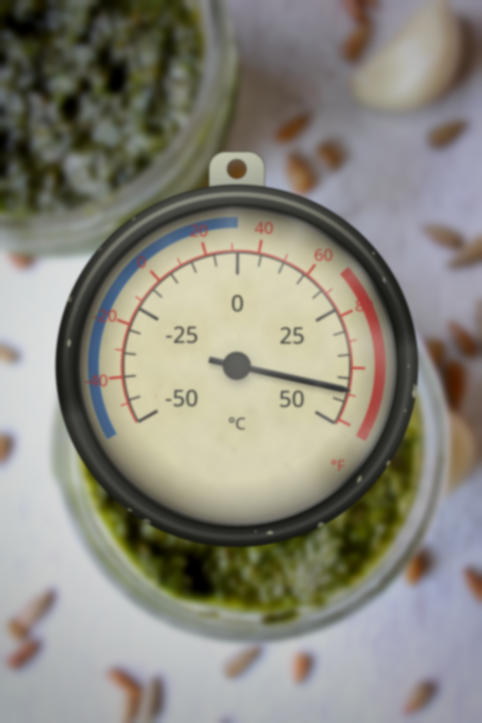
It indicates 42.5 °C
